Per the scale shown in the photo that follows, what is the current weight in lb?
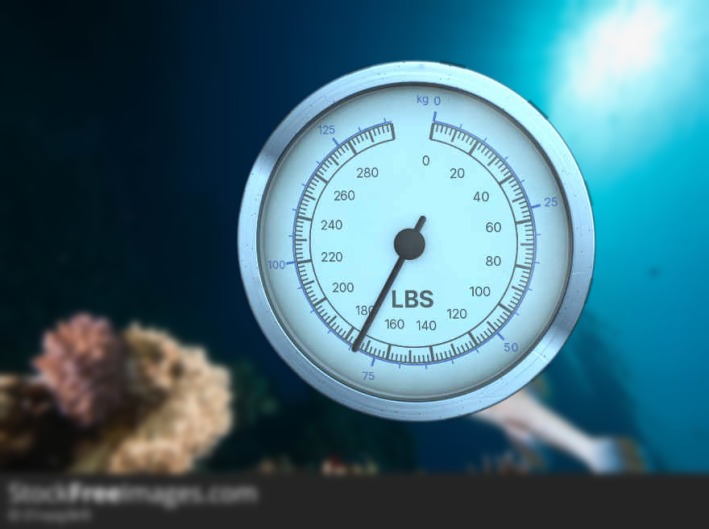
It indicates 174 lb
